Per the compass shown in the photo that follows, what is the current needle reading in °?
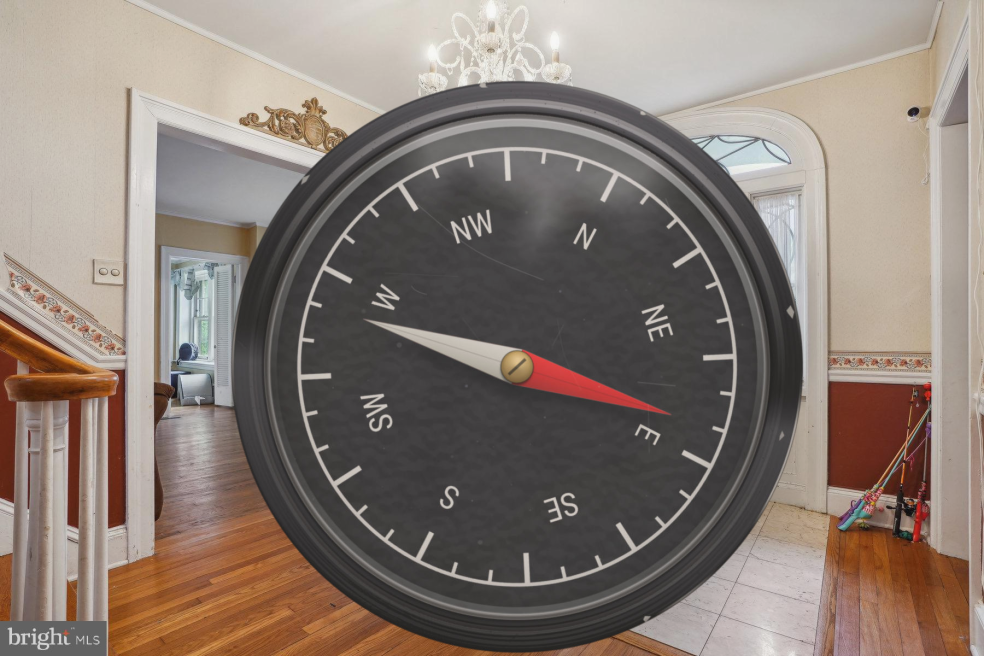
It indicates 80 °
